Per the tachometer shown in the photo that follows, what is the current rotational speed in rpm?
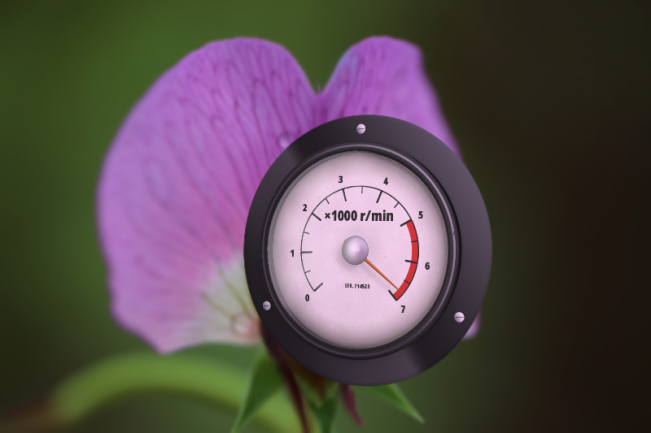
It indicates 6750 rpm
